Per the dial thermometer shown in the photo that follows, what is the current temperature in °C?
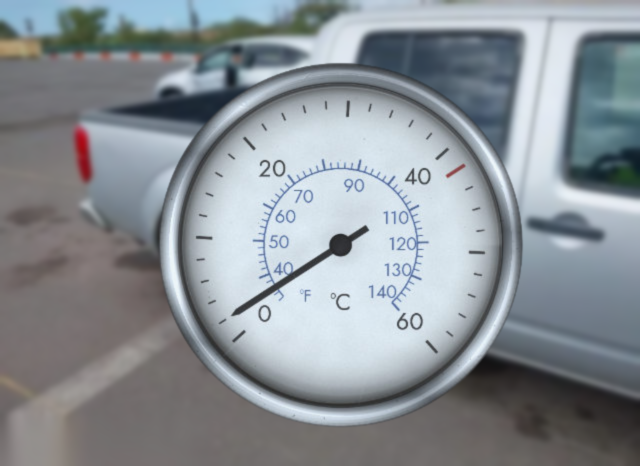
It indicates 2 °C
